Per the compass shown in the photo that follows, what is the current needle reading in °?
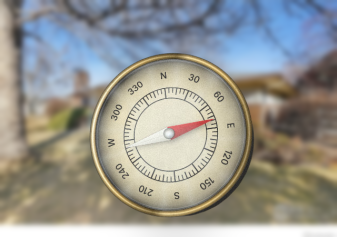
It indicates 80 °
